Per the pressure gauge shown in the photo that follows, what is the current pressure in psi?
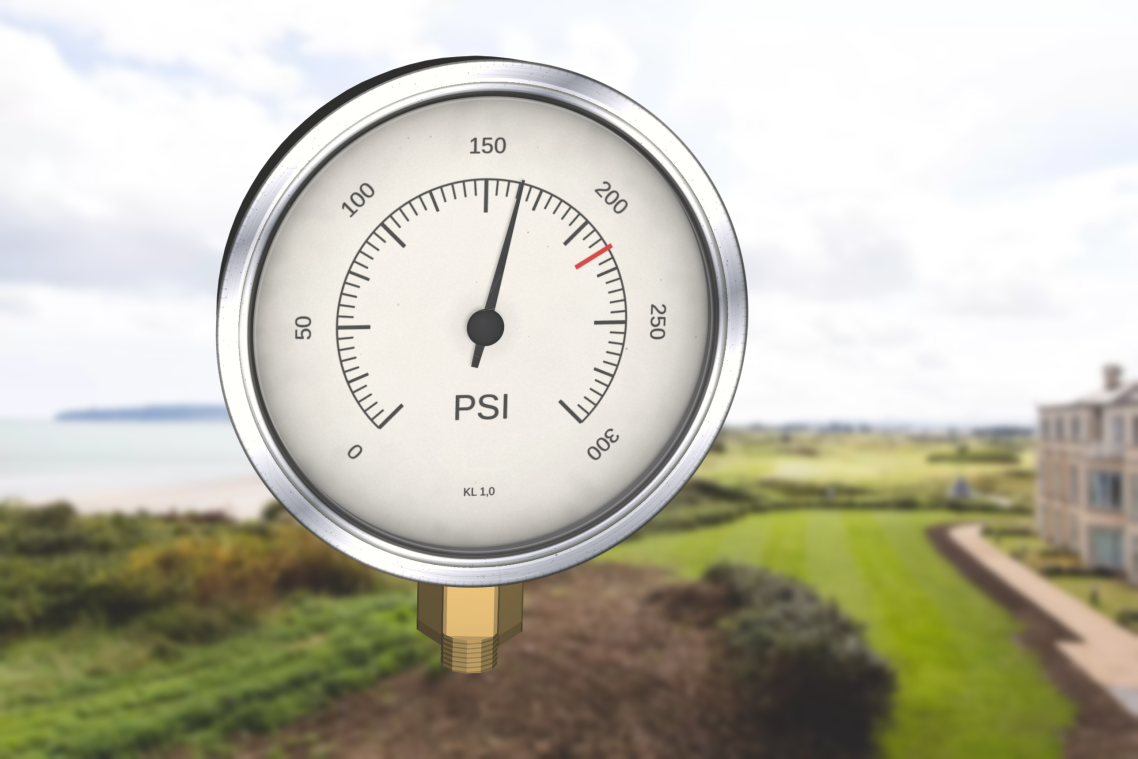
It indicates 165 psi
